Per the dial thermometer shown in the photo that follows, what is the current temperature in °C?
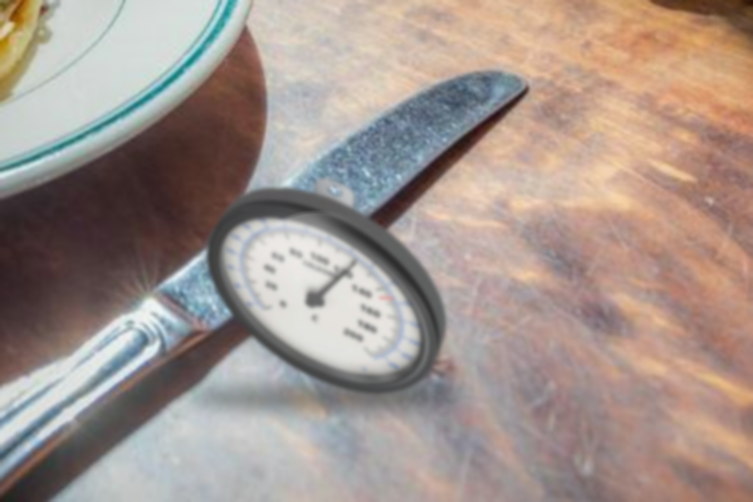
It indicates 120 °C
